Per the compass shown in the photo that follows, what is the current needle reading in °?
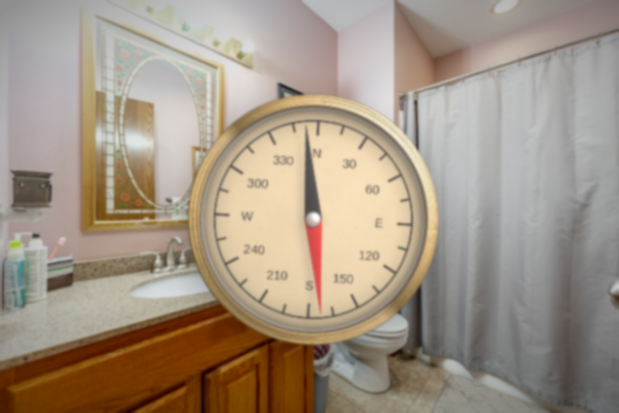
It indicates 172.5 °
